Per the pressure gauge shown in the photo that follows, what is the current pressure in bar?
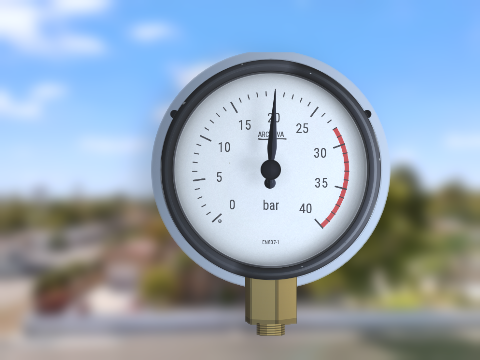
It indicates 20 bar
